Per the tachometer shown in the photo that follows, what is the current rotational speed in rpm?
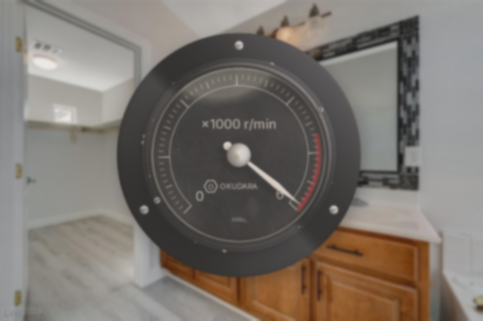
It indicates 5900 rpm
